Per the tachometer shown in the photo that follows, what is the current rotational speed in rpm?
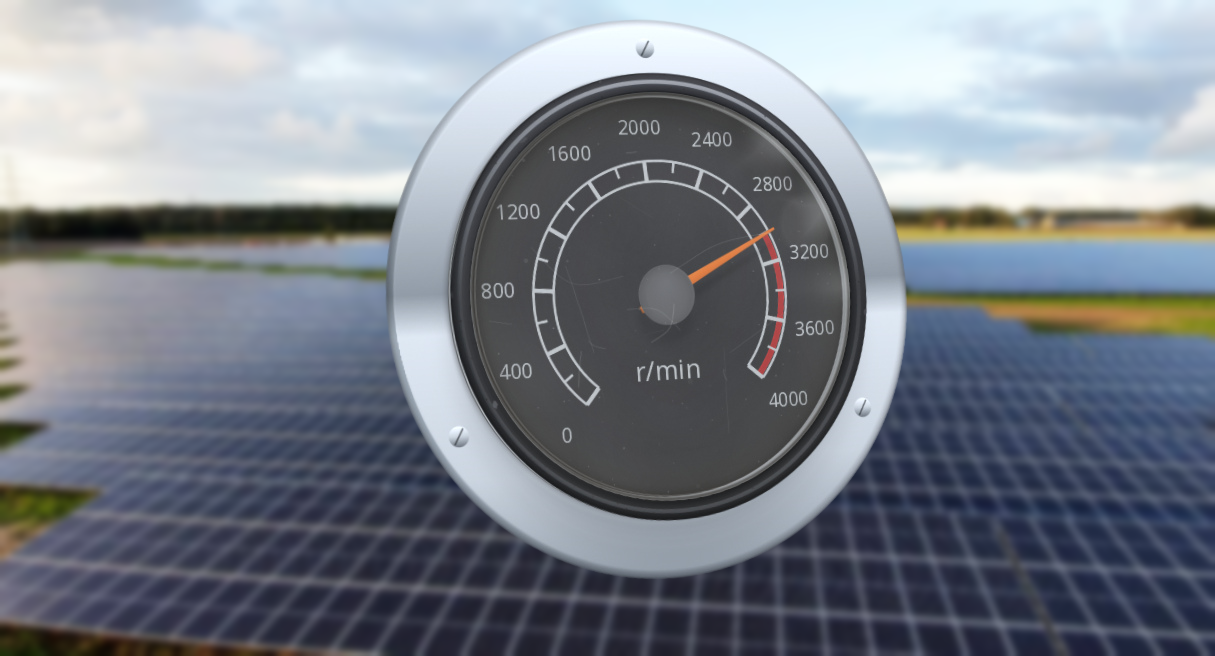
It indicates 3000 rpm
